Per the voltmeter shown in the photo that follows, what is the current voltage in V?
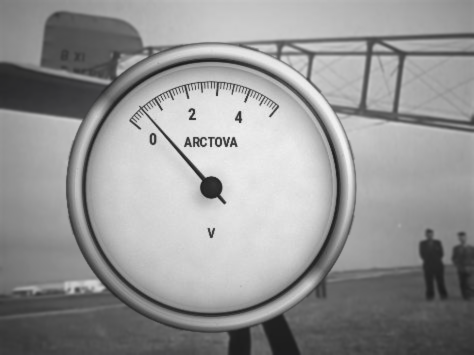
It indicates 0.5 V
